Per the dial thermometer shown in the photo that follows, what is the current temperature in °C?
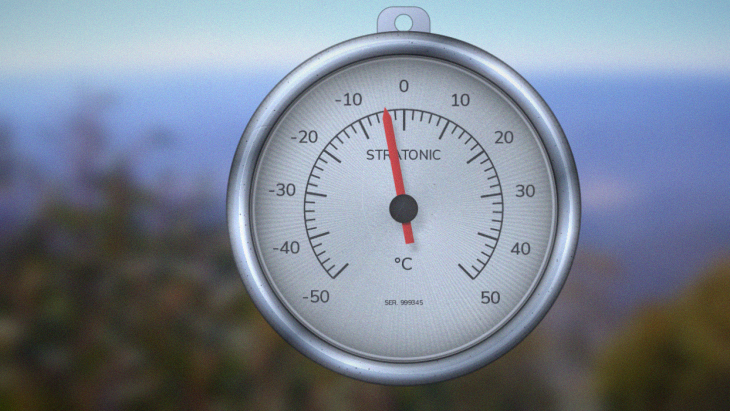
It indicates -4 °C
